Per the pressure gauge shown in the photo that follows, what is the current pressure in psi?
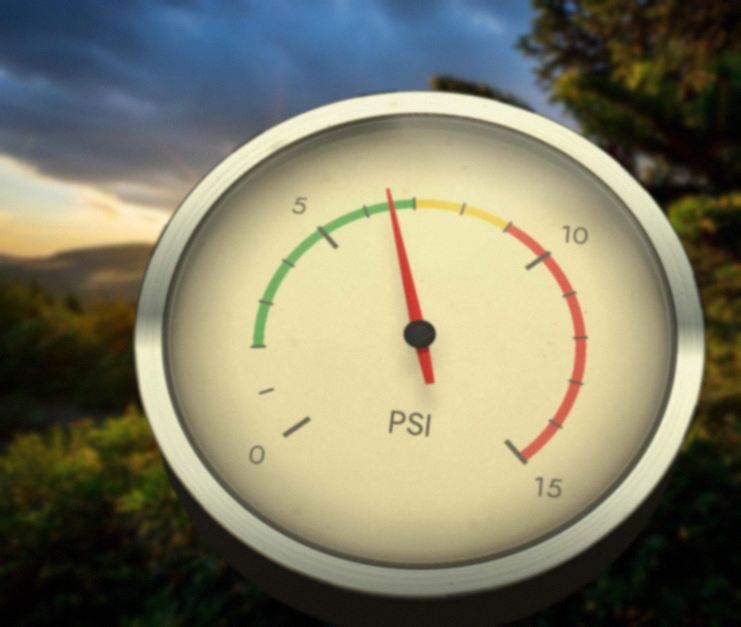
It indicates 6.5 psi
